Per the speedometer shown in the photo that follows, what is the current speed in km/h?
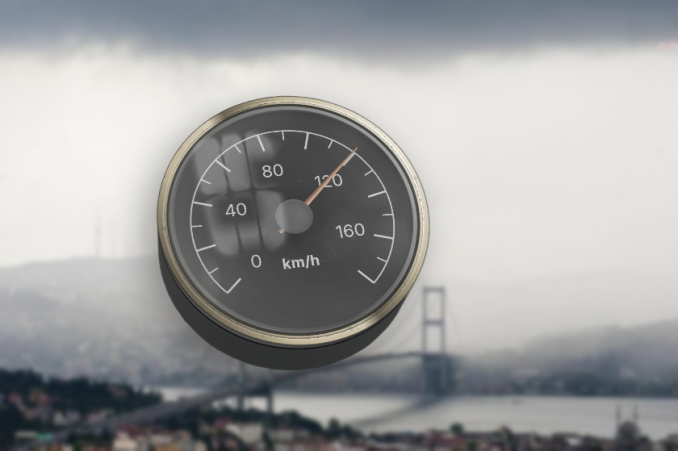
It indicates 120 km/h
